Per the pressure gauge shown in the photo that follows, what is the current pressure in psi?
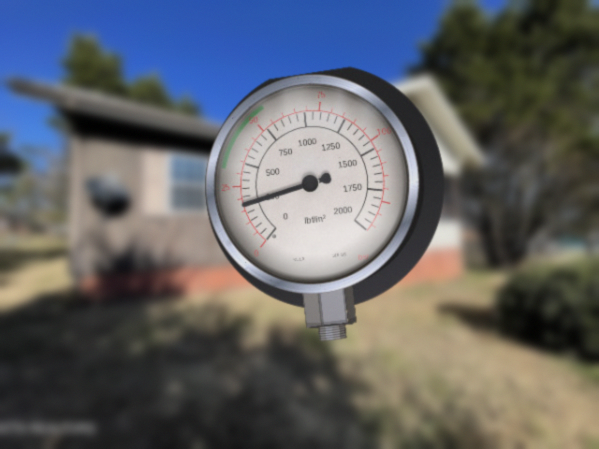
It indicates 250 psi
